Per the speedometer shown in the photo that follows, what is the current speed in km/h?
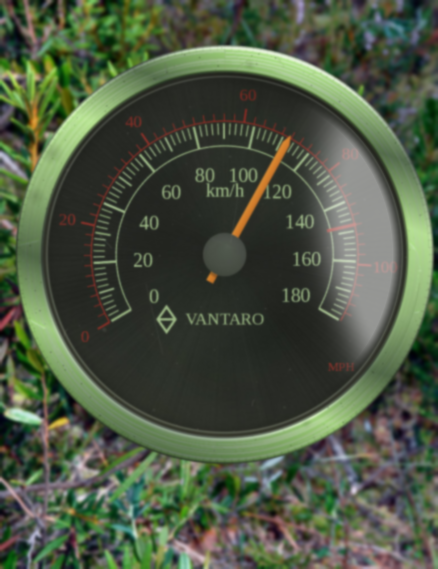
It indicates 112 km/h
